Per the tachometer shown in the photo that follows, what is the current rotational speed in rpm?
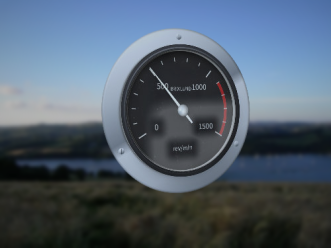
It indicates 500 rpm
